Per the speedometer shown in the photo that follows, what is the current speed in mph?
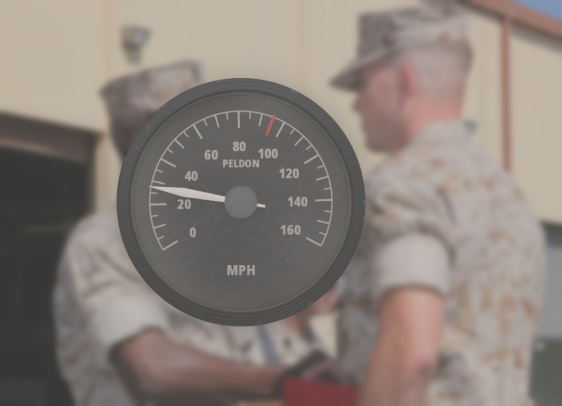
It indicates 27.5 mph
